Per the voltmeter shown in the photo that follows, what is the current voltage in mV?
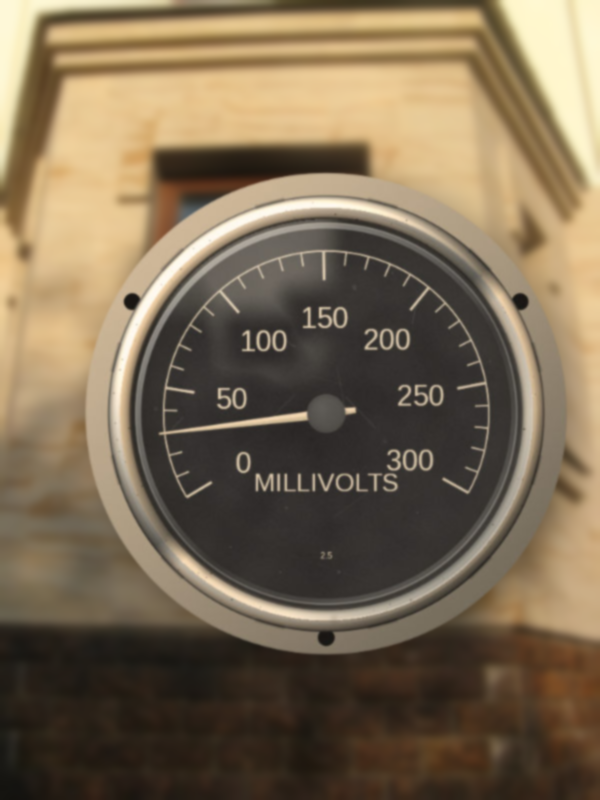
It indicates 30 mV
